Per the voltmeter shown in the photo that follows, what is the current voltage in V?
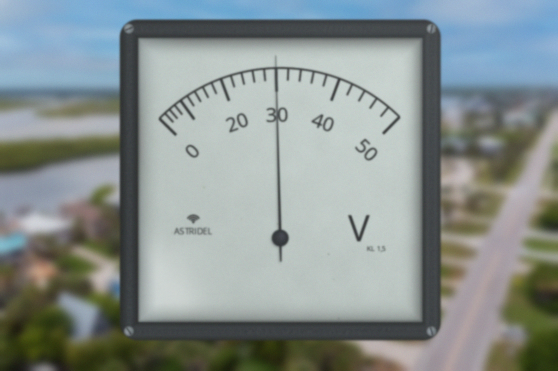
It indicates 30 V
